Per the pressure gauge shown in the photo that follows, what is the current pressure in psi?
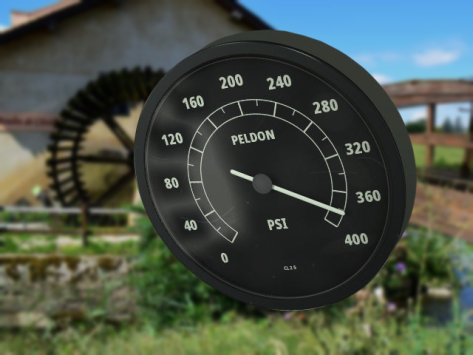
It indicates 380 psi
